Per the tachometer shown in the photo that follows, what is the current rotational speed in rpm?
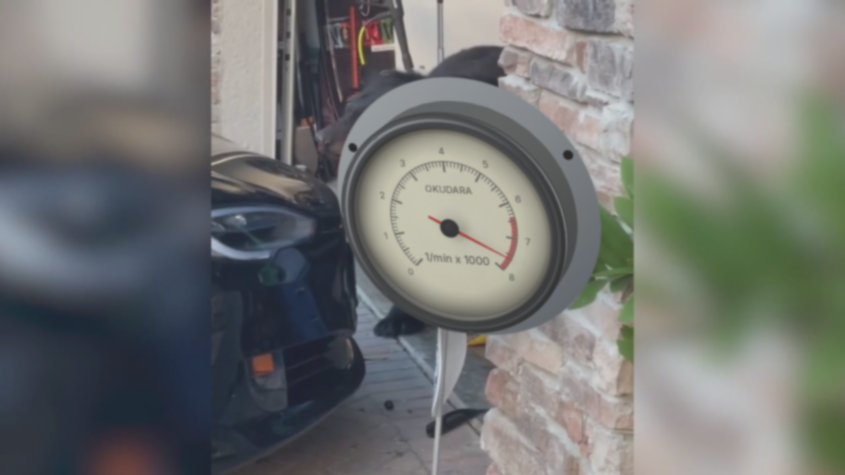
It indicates 7500 rpm
